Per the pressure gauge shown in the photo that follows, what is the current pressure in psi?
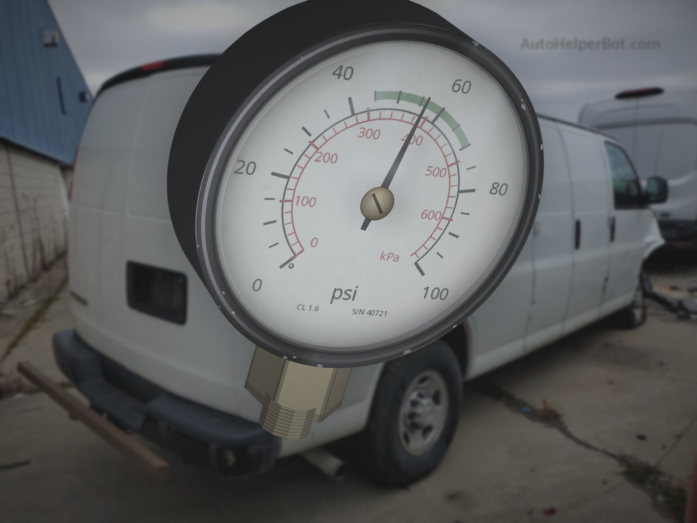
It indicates 55 psi
